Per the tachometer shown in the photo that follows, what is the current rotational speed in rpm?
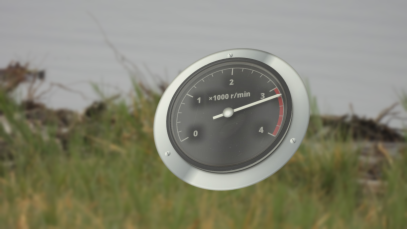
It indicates 3200 rpm
